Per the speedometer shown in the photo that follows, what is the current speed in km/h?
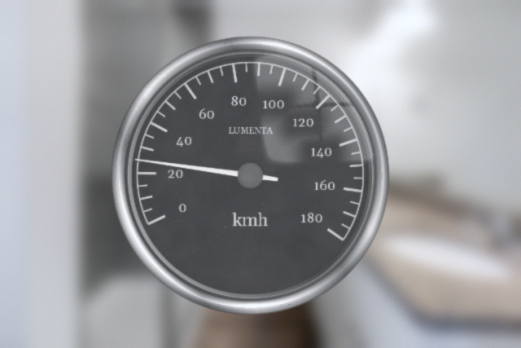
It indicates 25 km/h
